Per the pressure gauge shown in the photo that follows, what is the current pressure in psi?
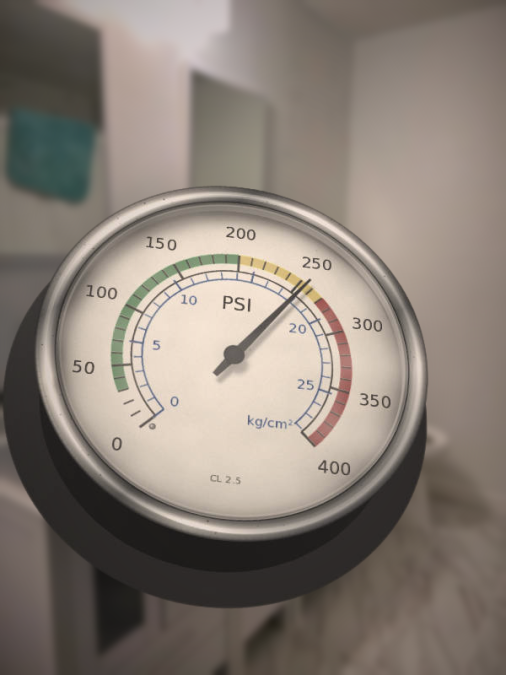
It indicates 255 psi
